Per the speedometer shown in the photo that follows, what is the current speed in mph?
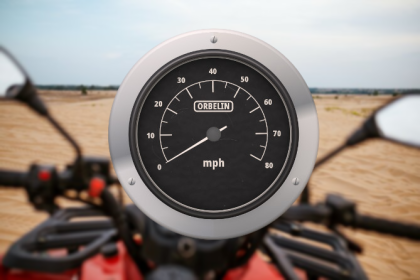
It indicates 0 mph
